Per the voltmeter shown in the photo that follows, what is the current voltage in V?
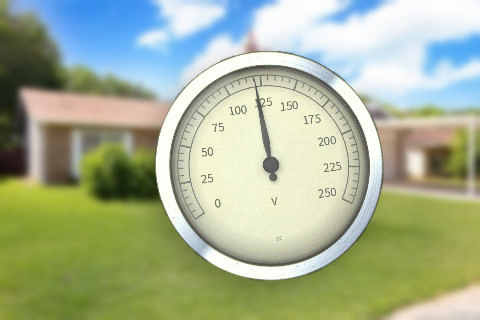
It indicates 120 V
